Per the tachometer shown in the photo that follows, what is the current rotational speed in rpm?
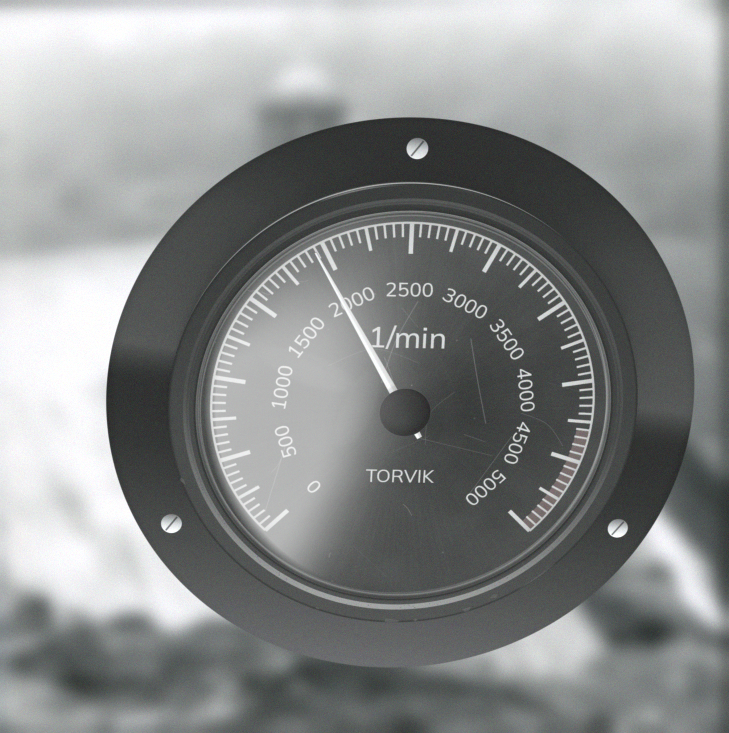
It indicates 1950 rpm
